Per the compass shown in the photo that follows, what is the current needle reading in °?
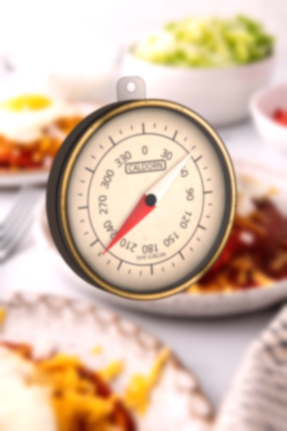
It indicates 230 °
